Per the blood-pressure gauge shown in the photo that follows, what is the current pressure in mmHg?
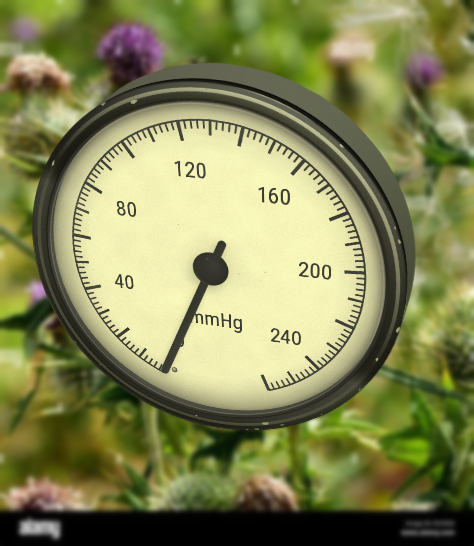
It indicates 0 mmHg
